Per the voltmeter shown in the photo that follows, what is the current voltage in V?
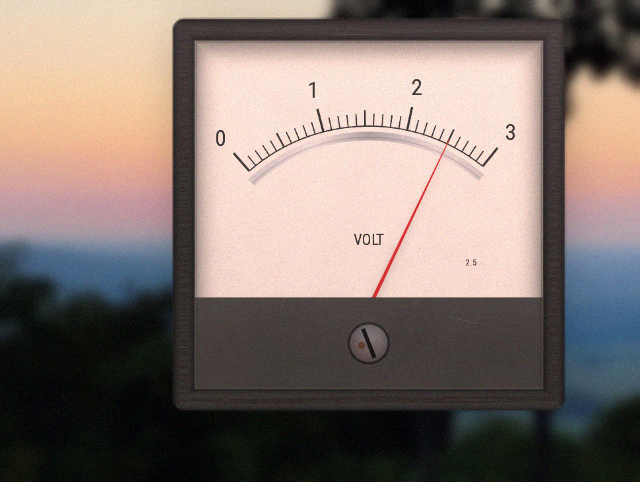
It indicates 2.5 V
